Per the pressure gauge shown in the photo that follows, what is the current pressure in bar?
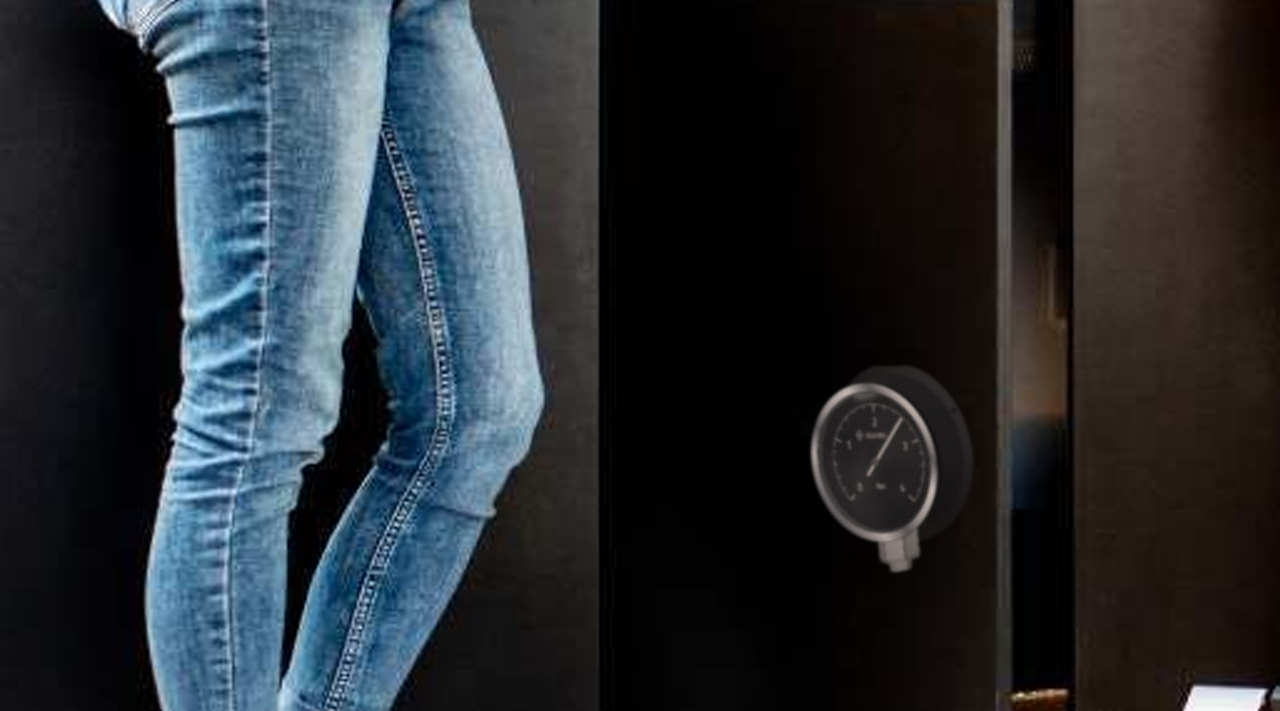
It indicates 2.6 bar
